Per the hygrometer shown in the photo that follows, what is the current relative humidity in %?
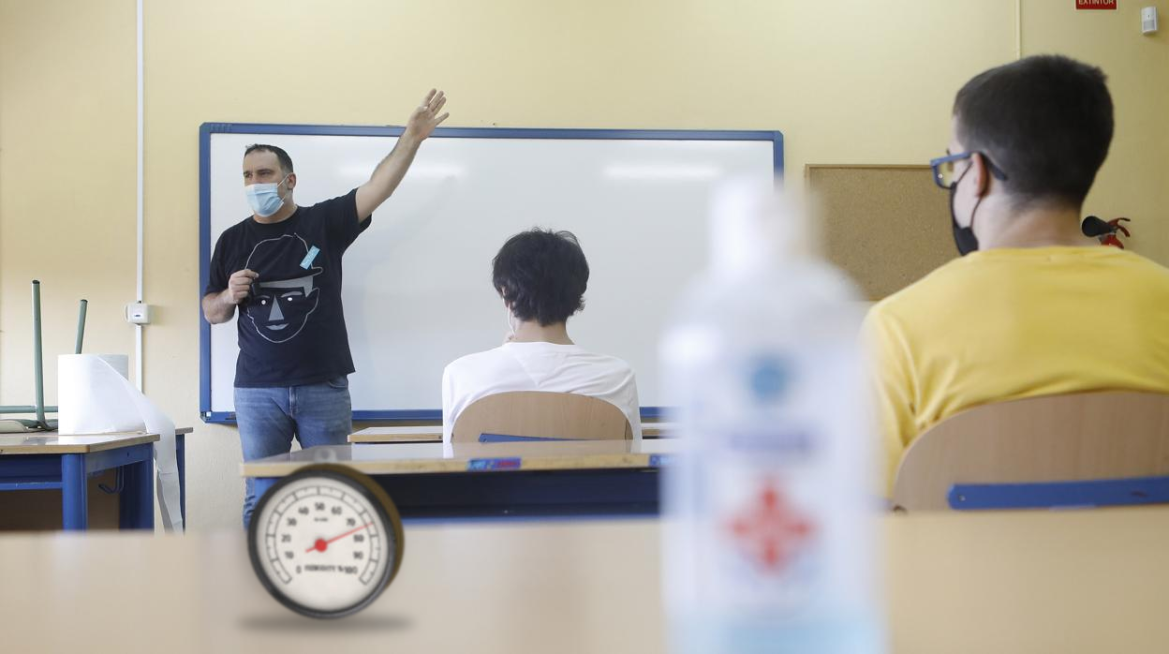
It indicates 75 %
